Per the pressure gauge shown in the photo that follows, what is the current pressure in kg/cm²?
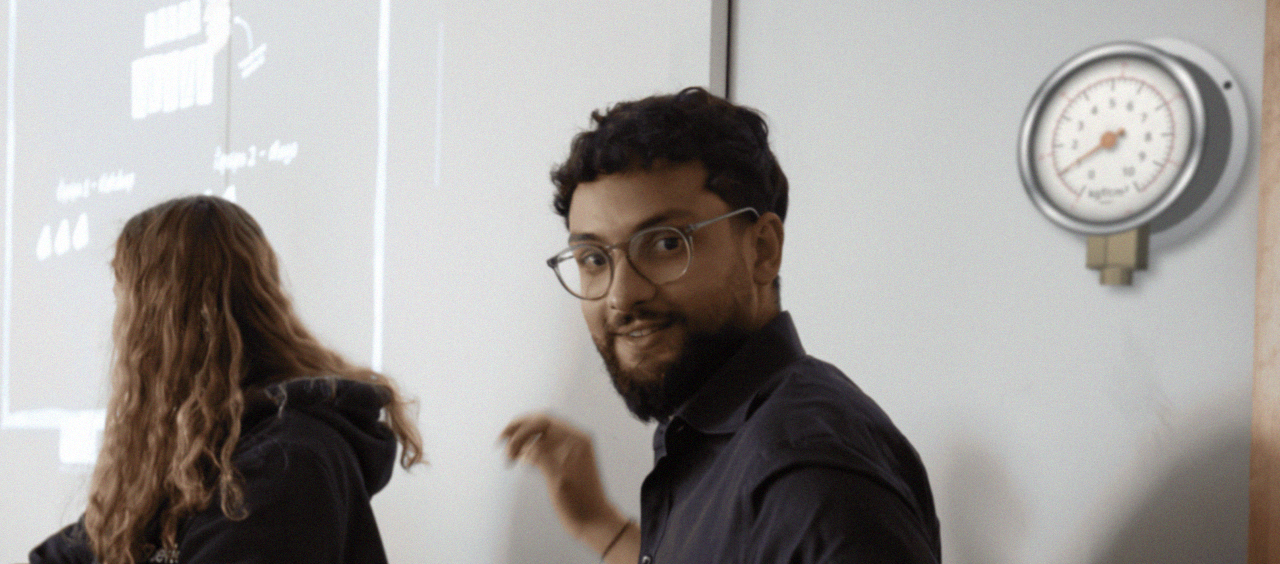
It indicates 1 kg/cm²
